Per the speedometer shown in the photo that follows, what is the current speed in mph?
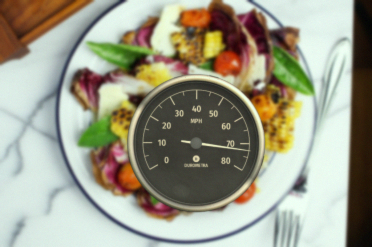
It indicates 72.5 mph
